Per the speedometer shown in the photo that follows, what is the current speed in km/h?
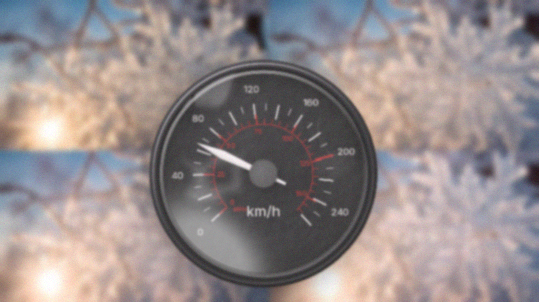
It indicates 65 km/h
